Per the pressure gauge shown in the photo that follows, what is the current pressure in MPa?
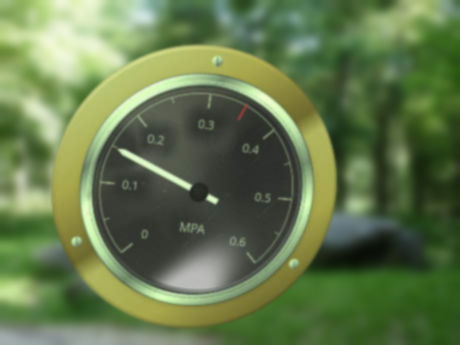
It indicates 0.15 MPa
